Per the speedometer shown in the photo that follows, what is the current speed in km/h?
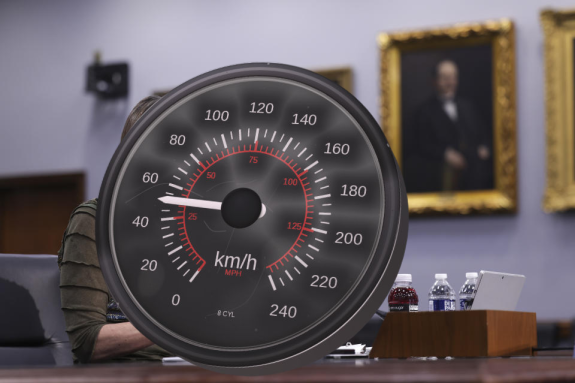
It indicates 50 km/h
